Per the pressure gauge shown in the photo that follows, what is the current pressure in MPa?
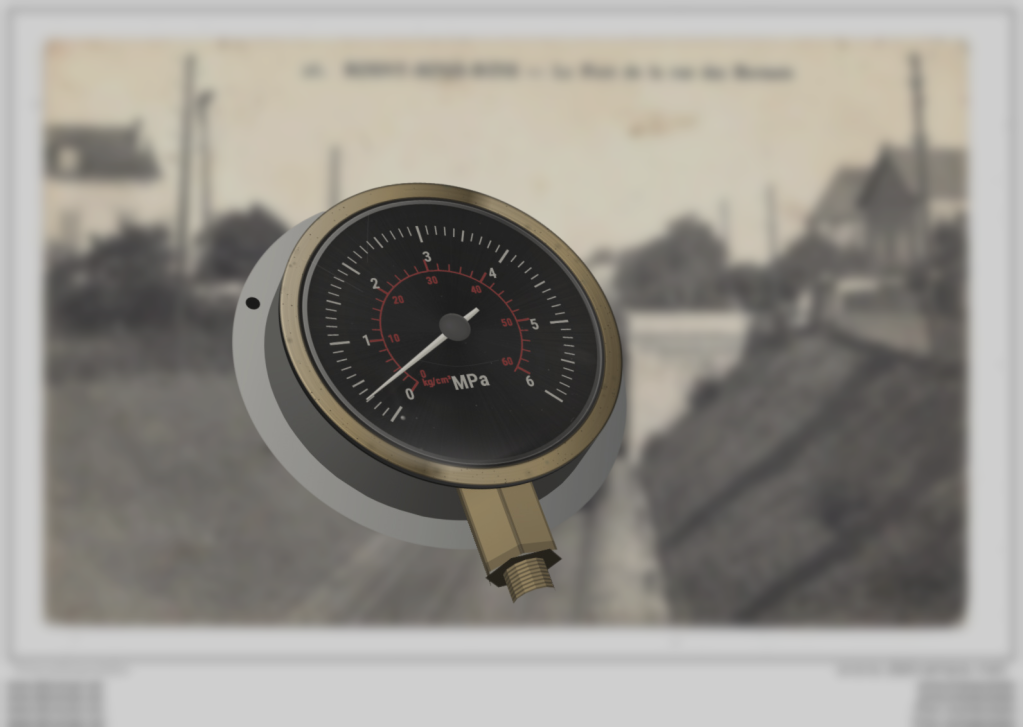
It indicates 0.3 MPa
